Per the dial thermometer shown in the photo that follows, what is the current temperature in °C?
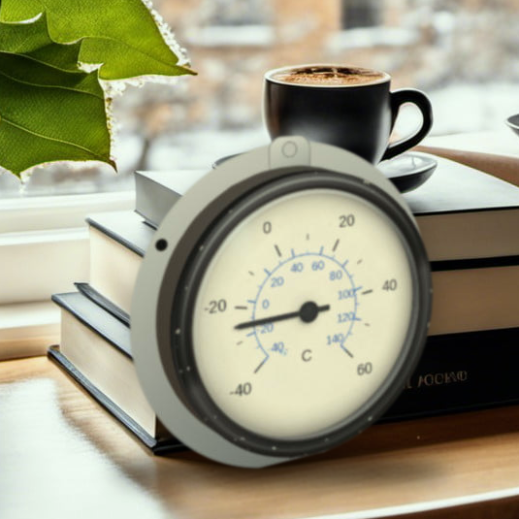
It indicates -25 °C
